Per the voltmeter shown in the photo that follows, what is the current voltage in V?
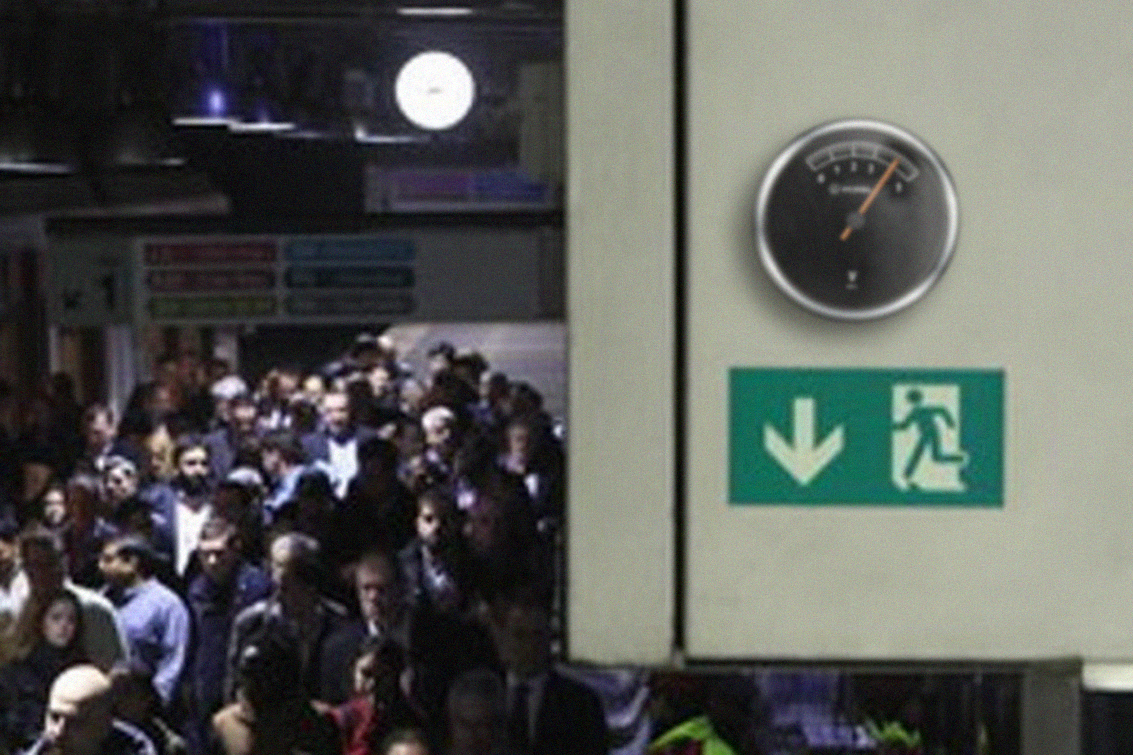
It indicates 4 V
